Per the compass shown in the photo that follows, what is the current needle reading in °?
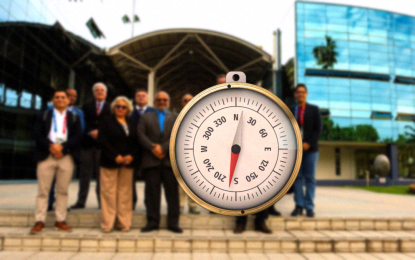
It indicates 190 °
